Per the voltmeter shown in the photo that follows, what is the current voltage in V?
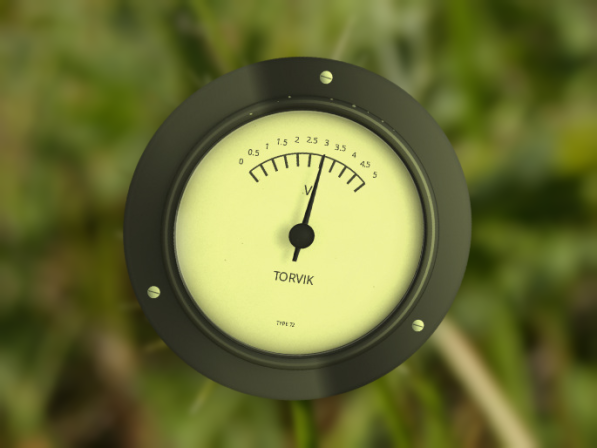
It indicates 3 V
